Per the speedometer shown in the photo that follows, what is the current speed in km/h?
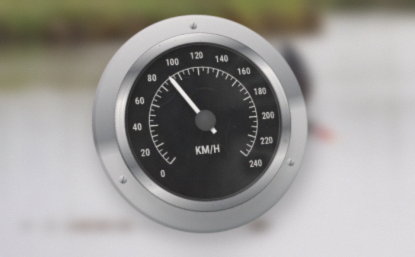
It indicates 90 km/h
